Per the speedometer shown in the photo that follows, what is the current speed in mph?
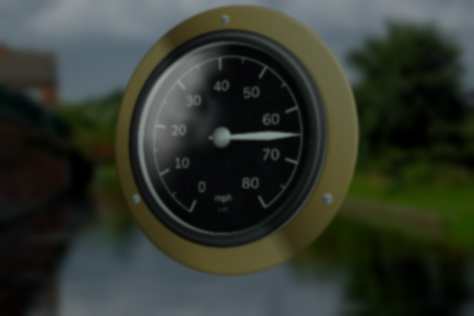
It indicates 65 mph
